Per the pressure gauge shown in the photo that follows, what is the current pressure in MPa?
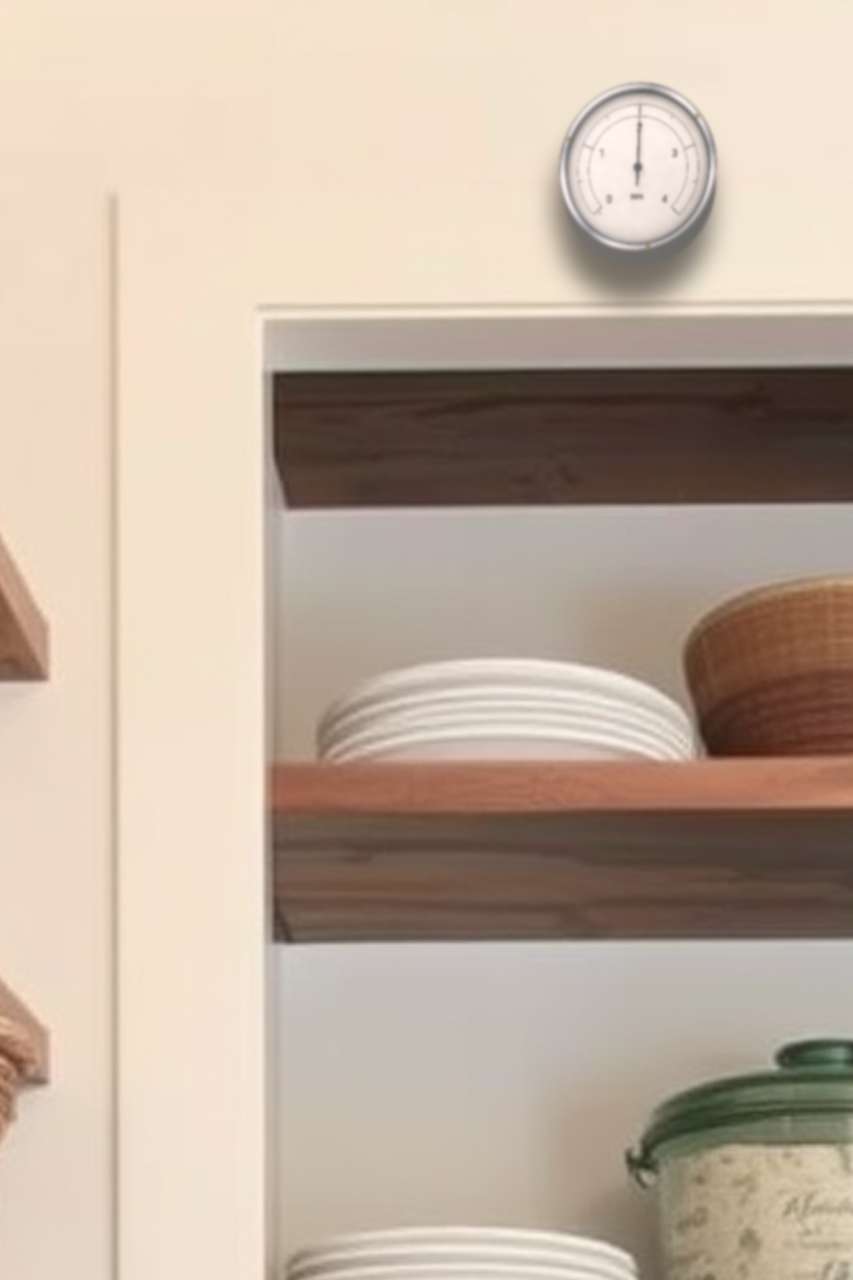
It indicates 2 MPa
